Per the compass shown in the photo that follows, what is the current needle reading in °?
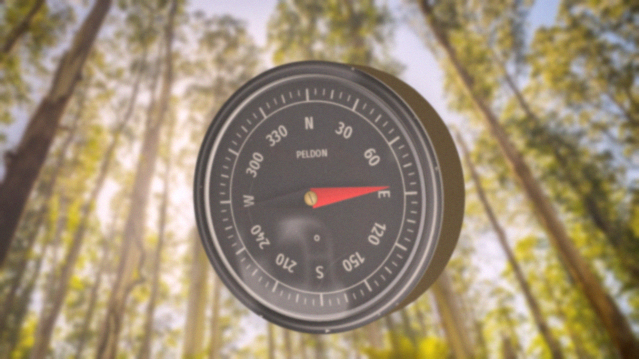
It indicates 85 °
